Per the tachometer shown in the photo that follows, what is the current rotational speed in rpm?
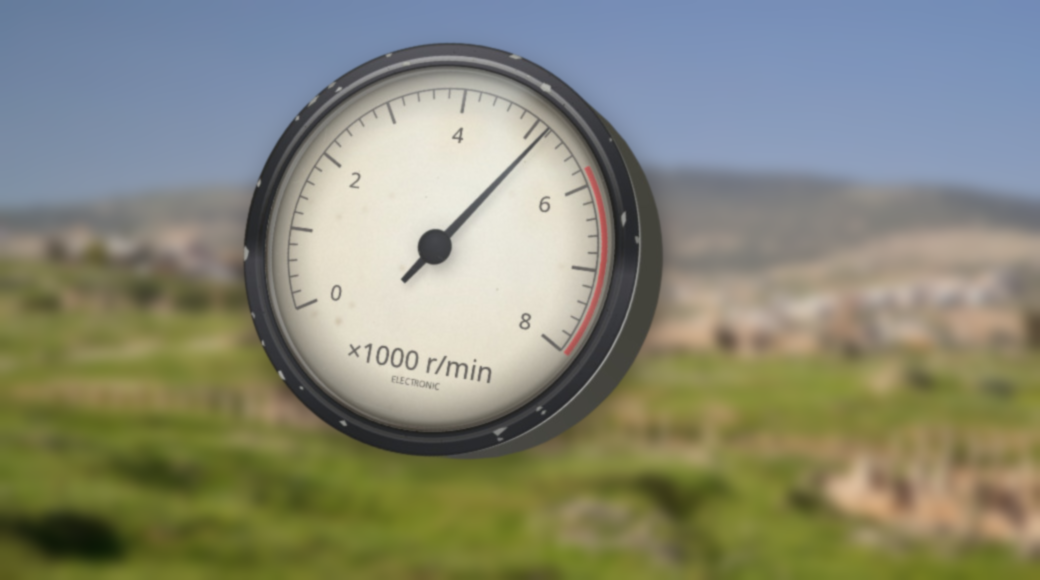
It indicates 5200 rpm
